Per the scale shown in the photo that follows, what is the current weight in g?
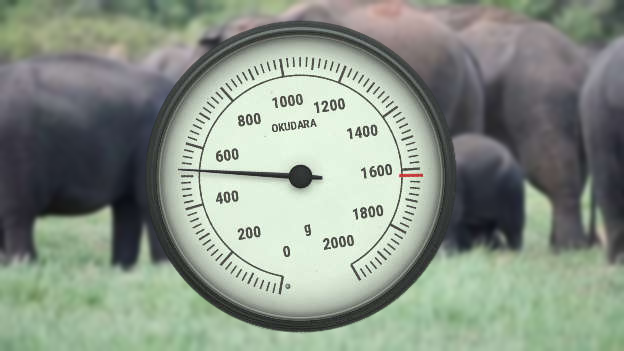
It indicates 520 g
